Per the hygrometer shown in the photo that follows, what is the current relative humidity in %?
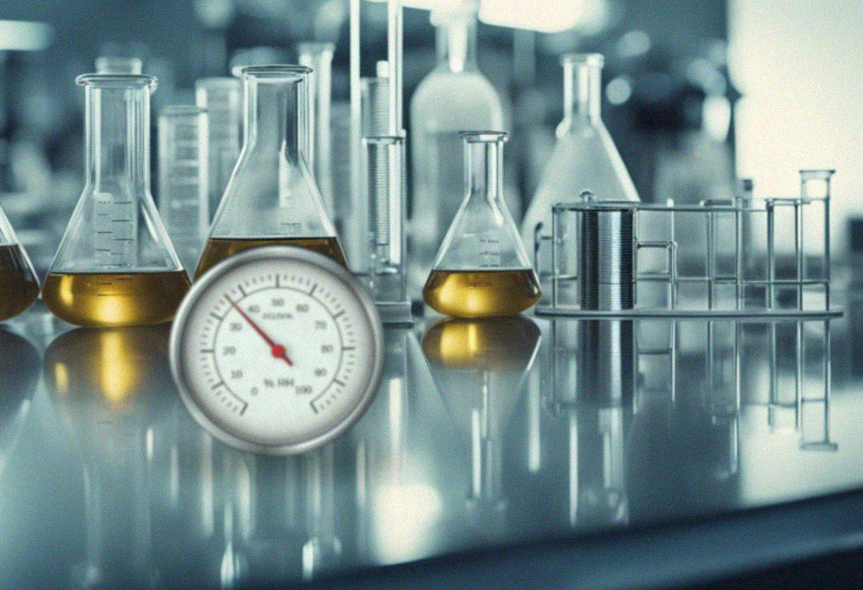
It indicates 36 %
